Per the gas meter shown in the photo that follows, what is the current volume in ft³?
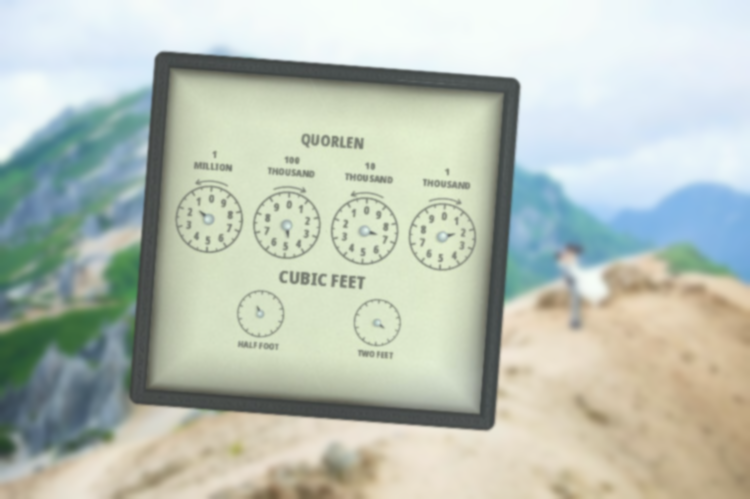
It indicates 147200 ft³
